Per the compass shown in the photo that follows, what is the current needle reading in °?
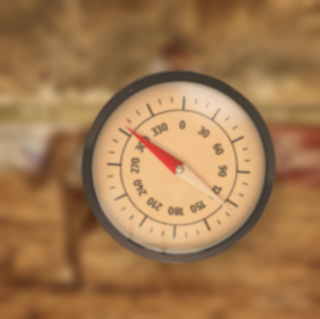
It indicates 305 °
